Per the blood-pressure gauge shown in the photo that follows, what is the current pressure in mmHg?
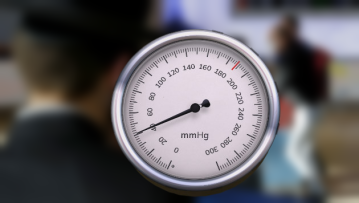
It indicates 40 mmHg
